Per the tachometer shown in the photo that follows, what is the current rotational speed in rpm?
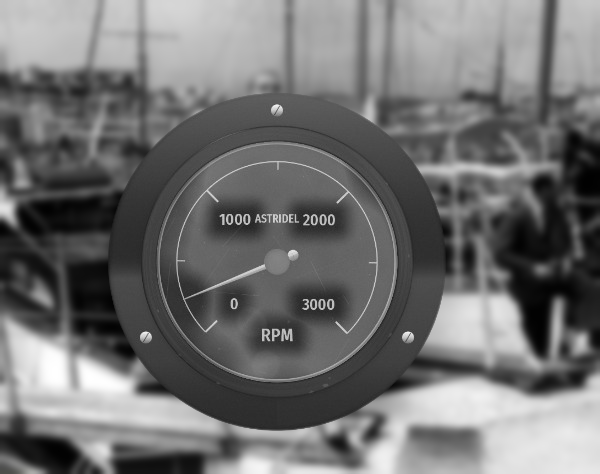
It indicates 250 rpm
